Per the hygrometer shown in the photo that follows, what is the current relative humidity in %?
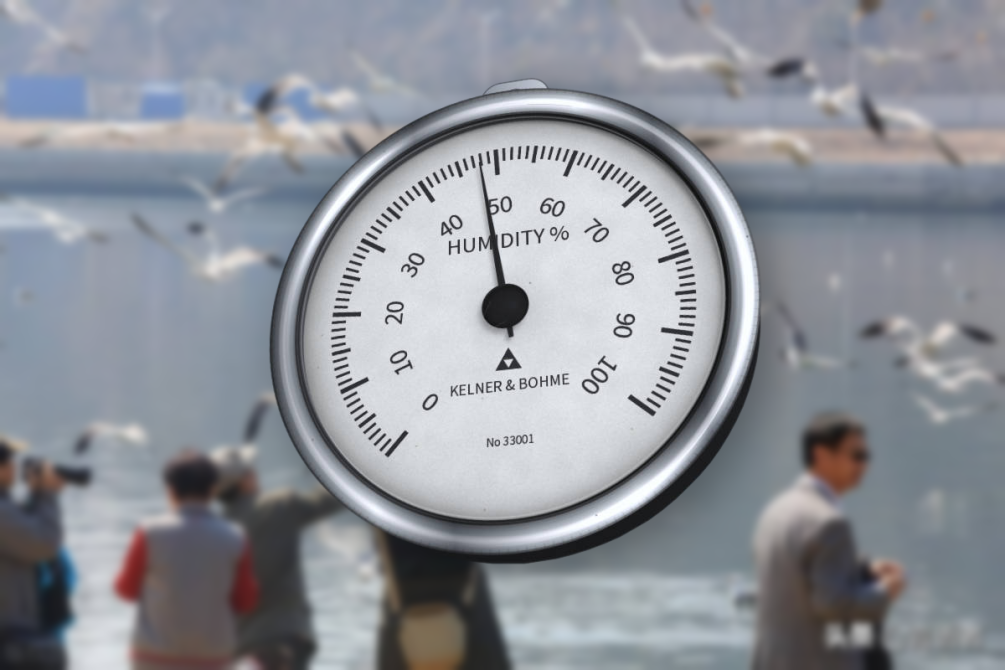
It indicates 48 %
